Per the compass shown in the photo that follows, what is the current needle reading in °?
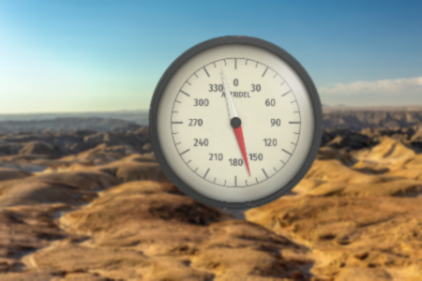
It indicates 165 °
